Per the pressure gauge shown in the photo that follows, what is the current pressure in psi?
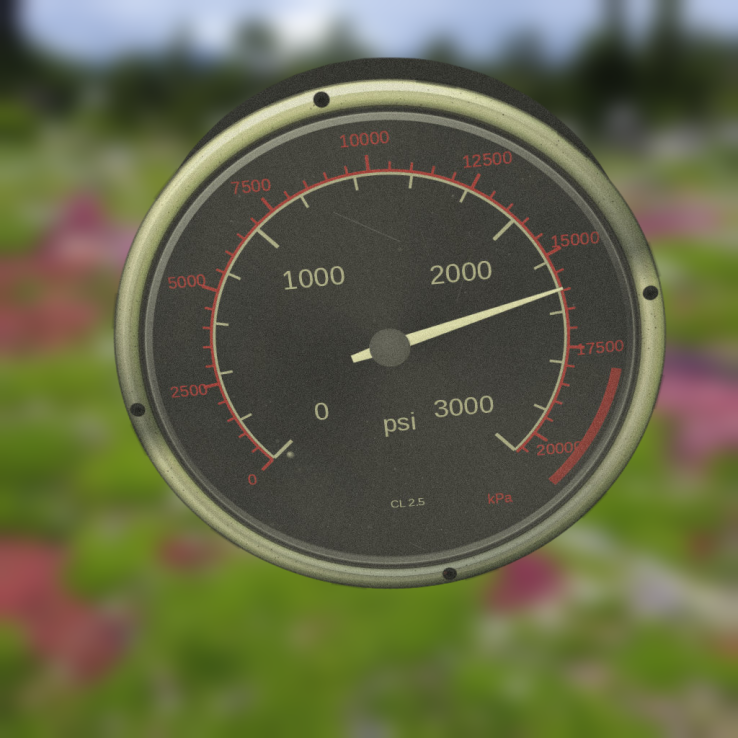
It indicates 2300 psi
